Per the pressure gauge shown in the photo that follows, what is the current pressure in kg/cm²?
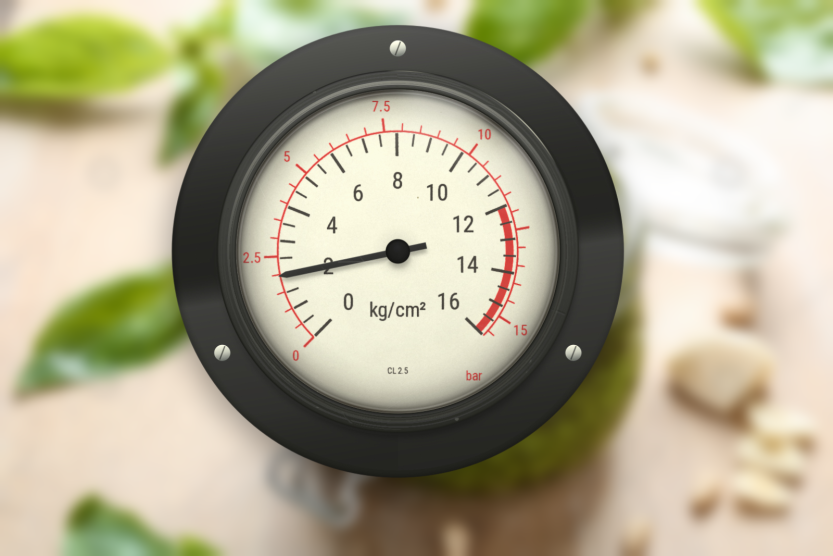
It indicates 2 kg/cm²
